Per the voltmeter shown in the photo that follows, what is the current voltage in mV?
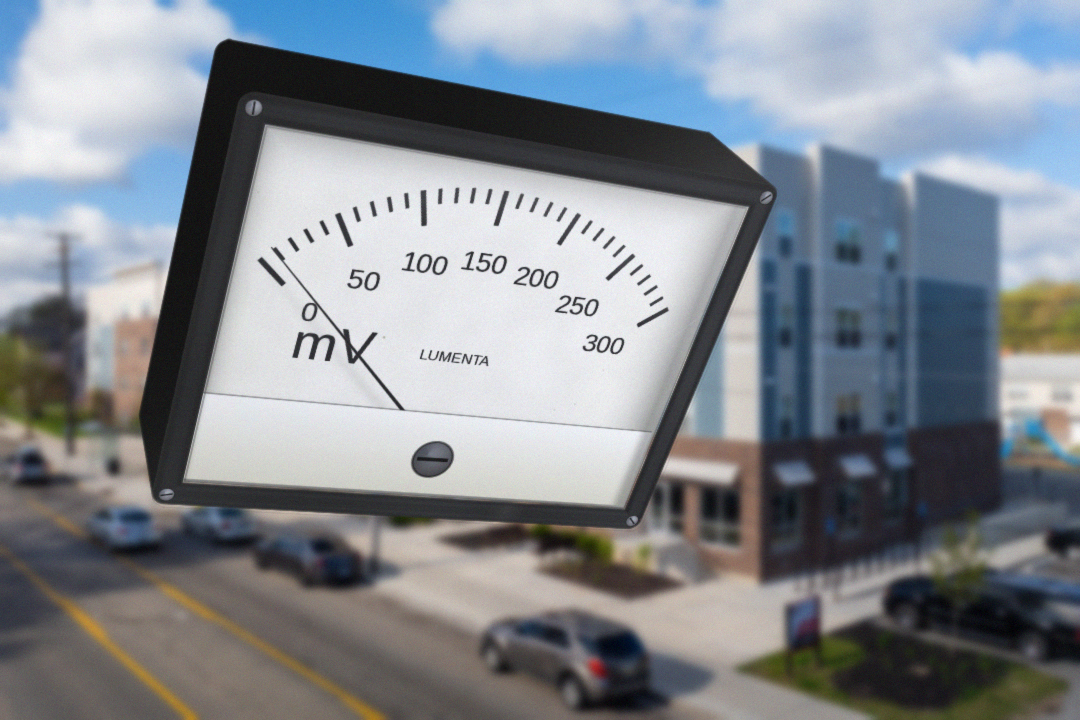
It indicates 10 mV
